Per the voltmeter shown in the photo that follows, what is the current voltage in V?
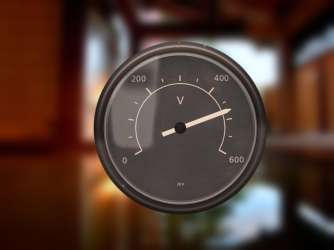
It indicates 475 V
